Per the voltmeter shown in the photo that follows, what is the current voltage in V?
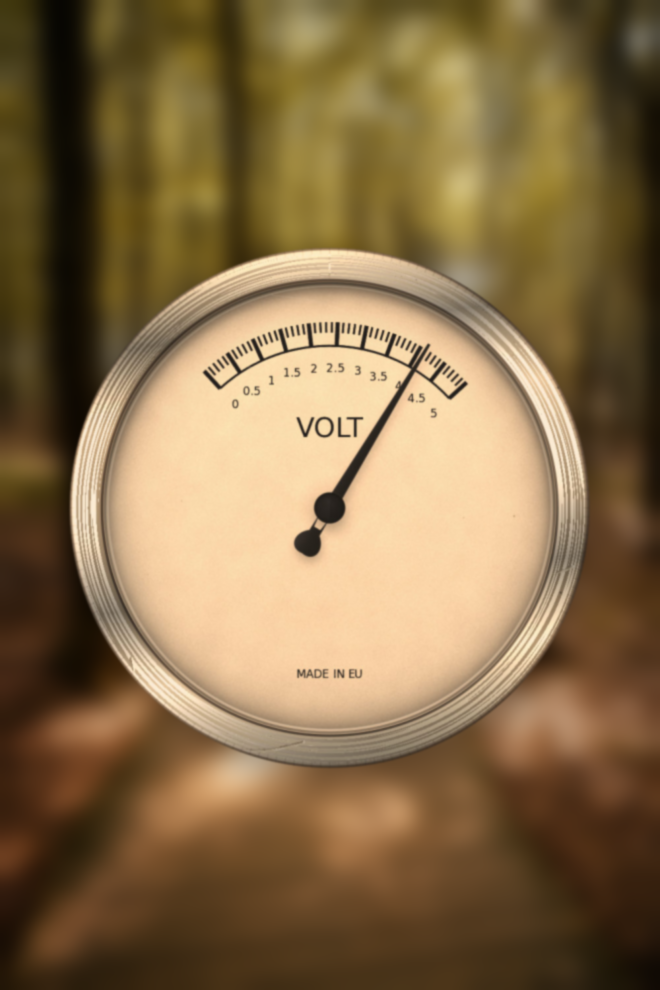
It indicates 4.1 V
